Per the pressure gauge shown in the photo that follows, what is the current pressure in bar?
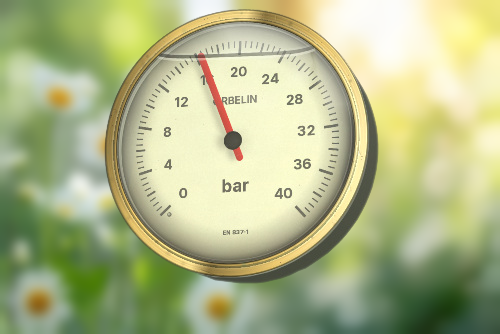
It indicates 16.5 bar
